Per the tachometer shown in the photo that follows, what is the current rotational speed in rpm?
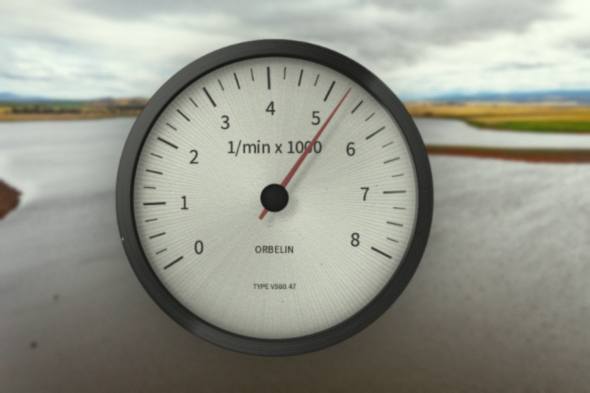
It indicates 5250 rpm
